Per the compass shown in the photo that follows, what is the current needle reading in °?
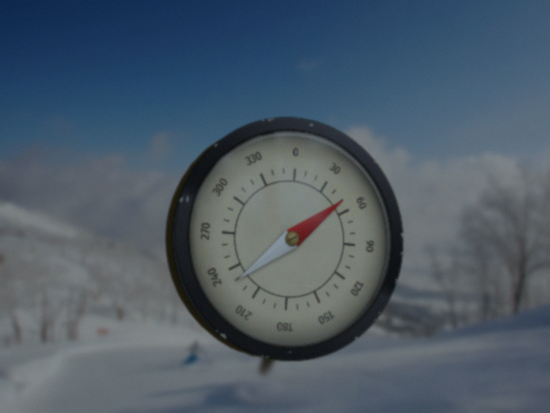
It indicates 50 °
